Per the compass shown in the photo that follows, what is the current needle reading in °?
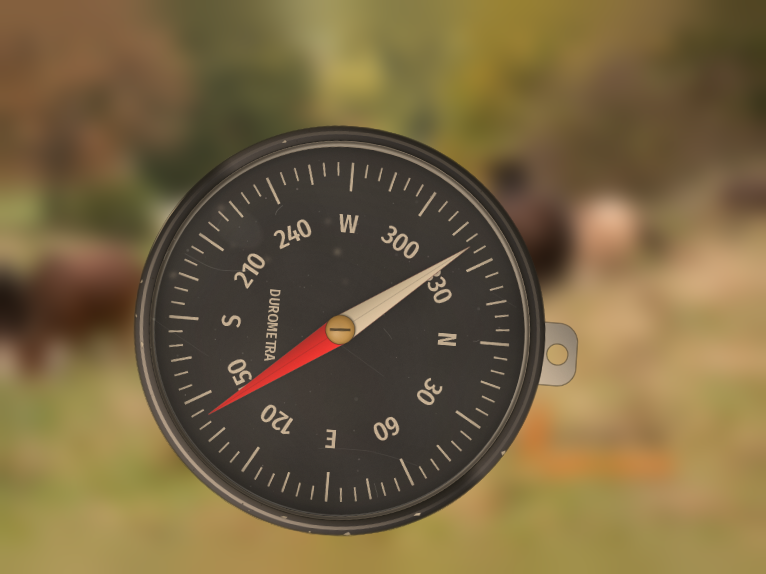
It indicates 142.5 °
